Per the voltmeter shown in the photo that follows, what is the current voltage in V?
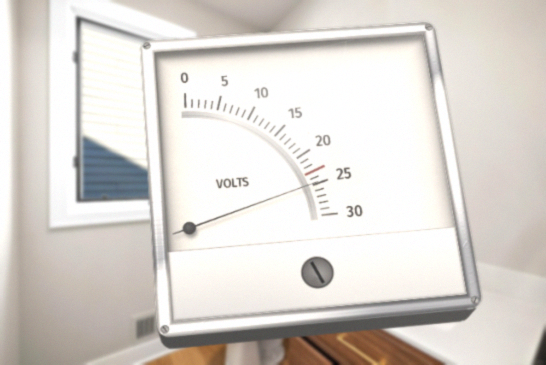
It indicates 25 V
